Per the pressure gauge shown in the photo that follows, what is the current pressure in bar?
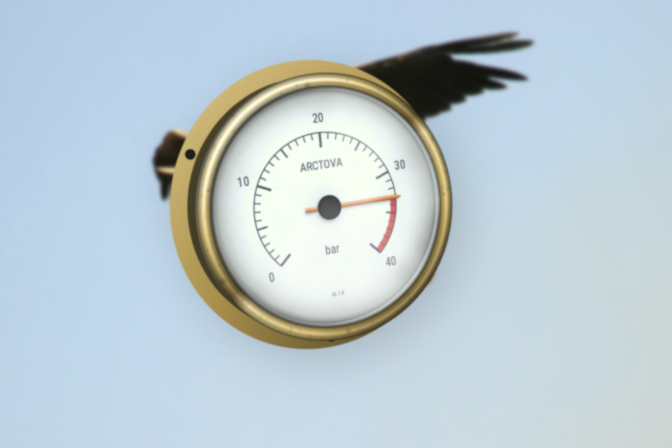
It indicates 33 bar
